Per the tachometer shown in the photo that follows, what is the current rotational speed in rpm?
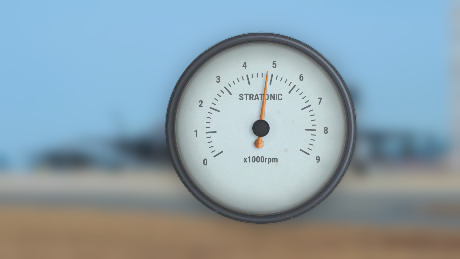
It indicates 4800 rpm
